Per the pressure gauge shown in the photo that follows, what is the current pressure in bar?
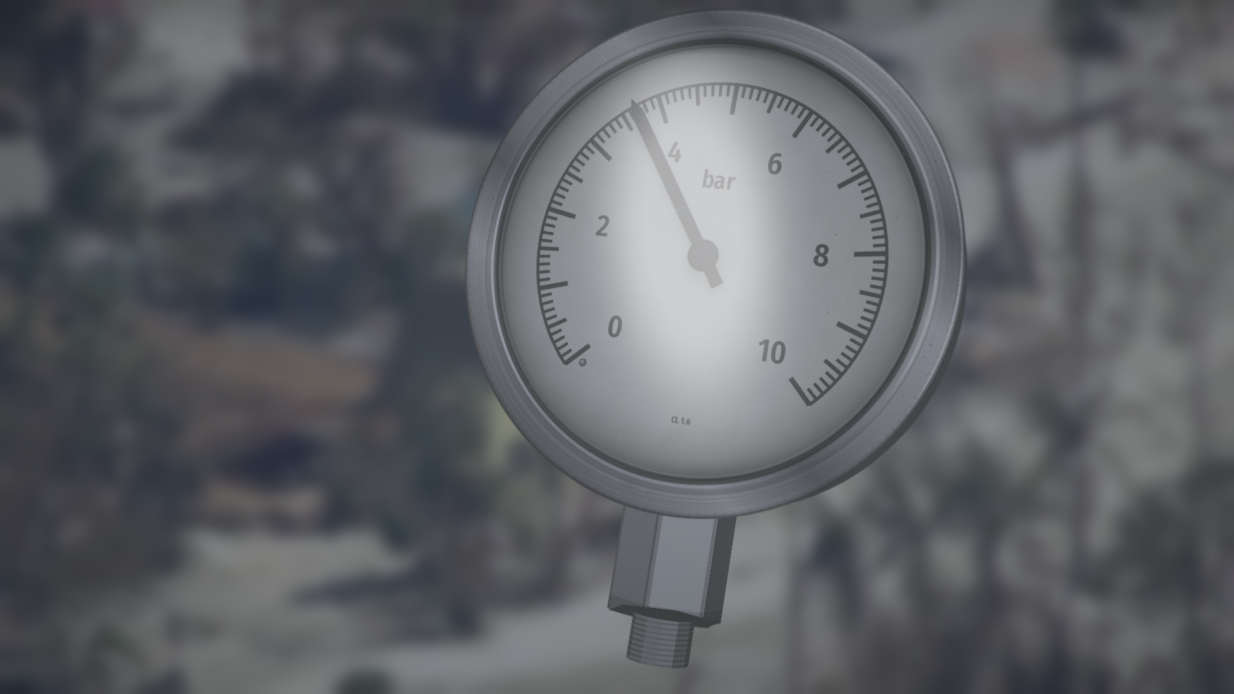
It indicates 3.7 bar
